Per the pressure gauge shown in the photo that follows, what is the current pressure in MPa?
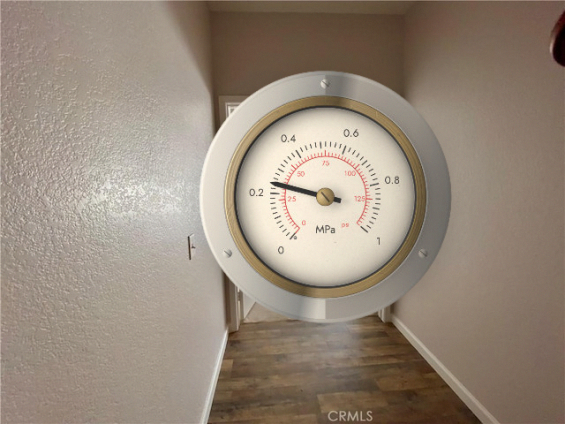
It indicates 0.24 MPa
